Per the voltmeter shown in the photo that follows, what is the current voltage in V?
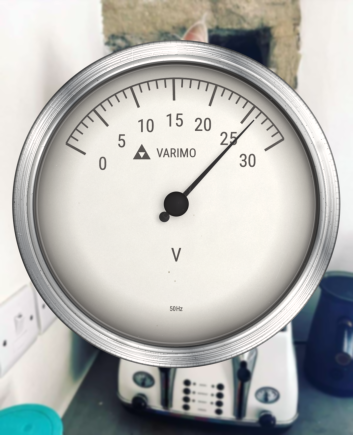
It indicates 26 V
